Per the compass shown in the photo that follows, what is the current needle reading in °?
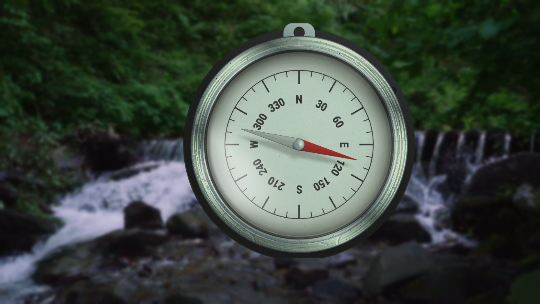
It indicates 105 °
